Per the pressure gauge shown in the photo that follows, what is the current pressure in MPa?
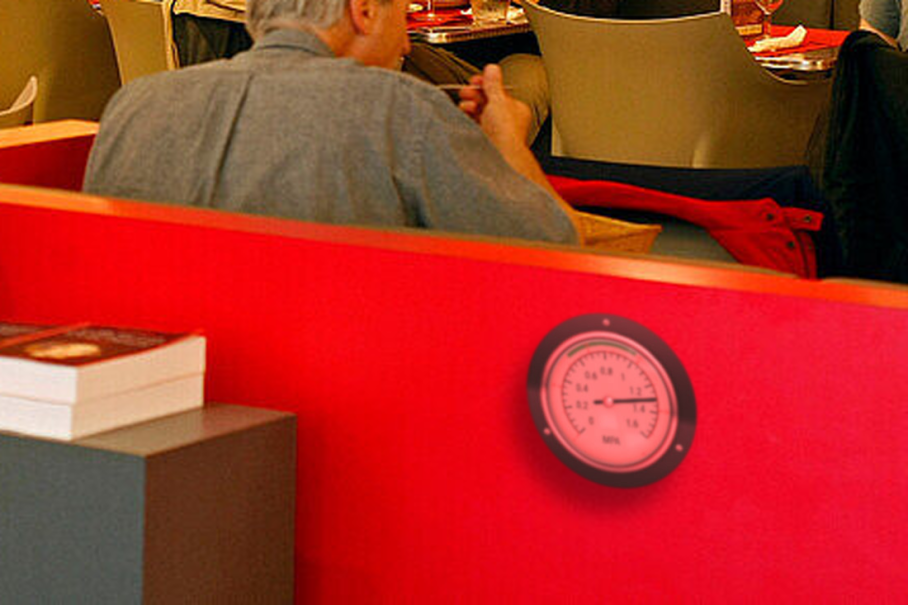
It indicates 1.3 MPa
